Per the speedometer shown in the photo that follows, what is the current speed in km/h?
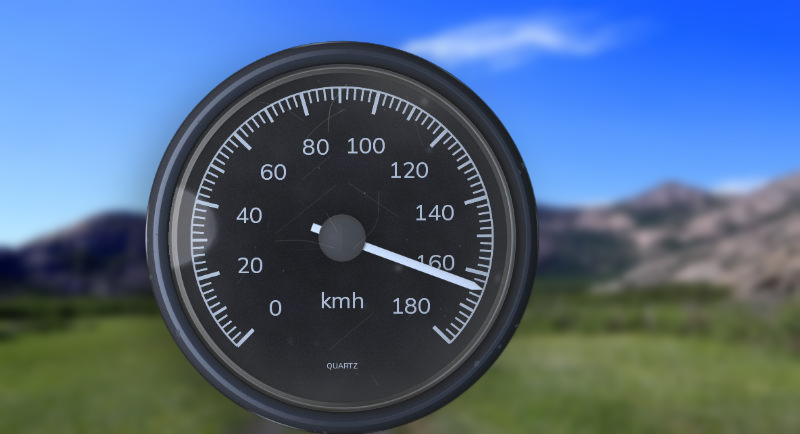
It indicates 164 km/h
